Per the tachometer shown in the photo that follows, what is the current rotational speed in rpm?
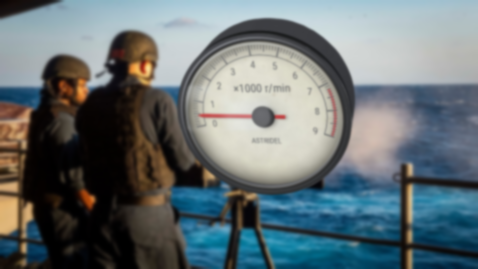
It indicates 500 rpm
